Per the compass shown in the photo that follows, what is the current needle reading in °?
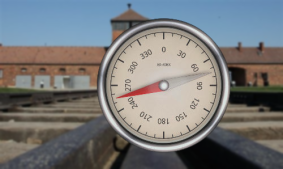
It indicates 255 °
